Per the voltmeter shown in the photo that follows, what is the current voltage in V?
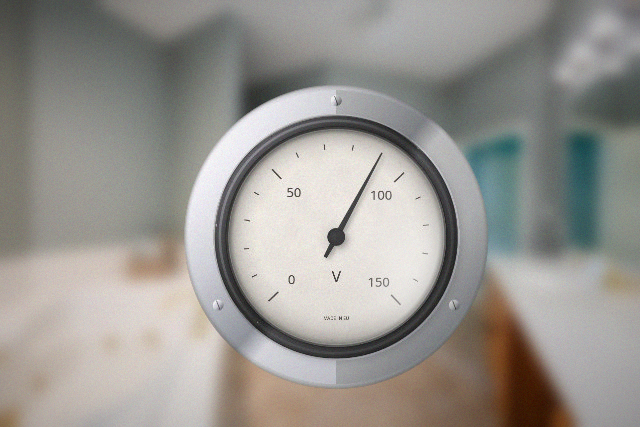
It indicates 90 V
